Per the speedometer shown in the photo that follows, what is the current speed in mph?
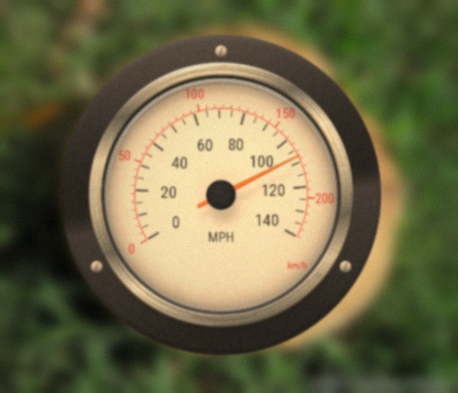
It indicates 107.5 mph
